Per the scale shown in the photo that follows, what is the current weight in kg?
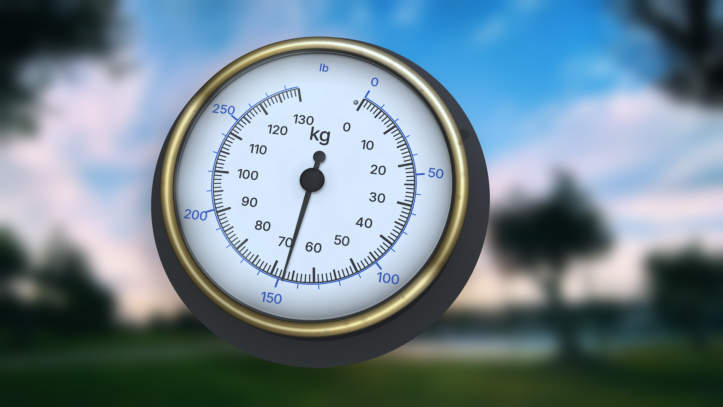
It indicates 67 kg
